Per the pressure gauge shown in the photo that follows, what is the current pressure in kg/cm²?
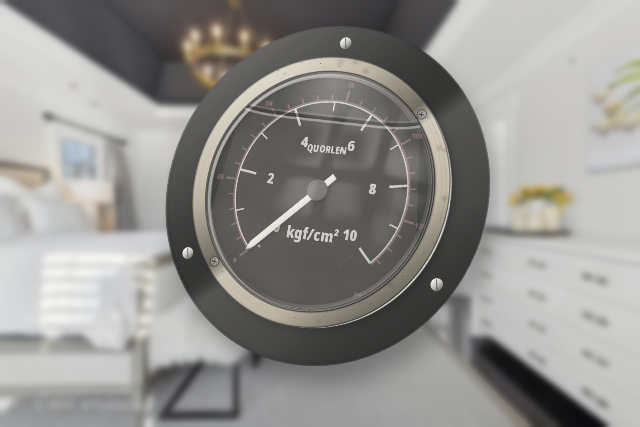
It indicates 0 kg/cm²
